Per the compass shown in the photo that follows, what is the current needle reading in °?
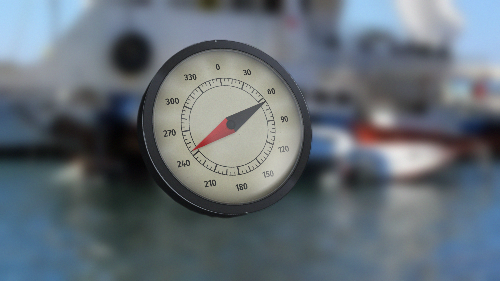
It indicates 245 °
